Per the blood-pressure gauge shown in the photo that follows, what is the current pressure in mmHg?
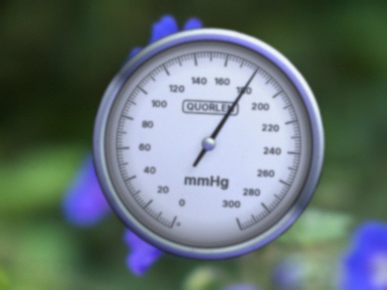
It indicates 180 mmHg
